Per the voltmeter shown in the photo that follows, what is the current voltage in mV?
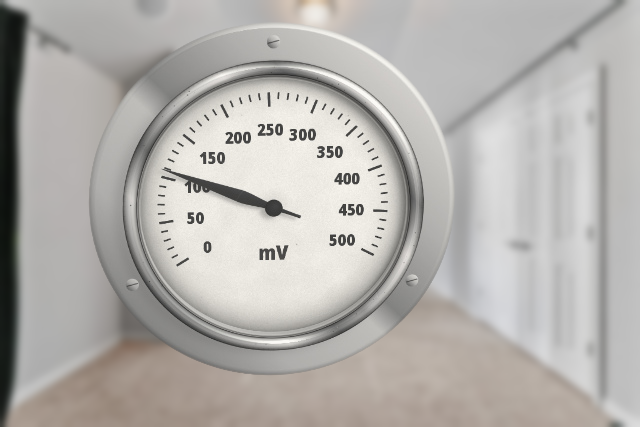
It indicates 110 mV
